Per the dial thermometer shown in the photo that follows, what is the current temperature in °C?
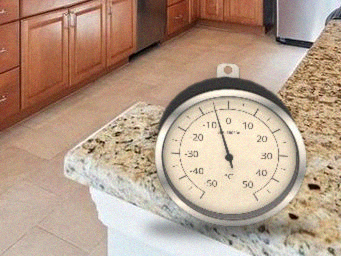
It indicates -5 °C
